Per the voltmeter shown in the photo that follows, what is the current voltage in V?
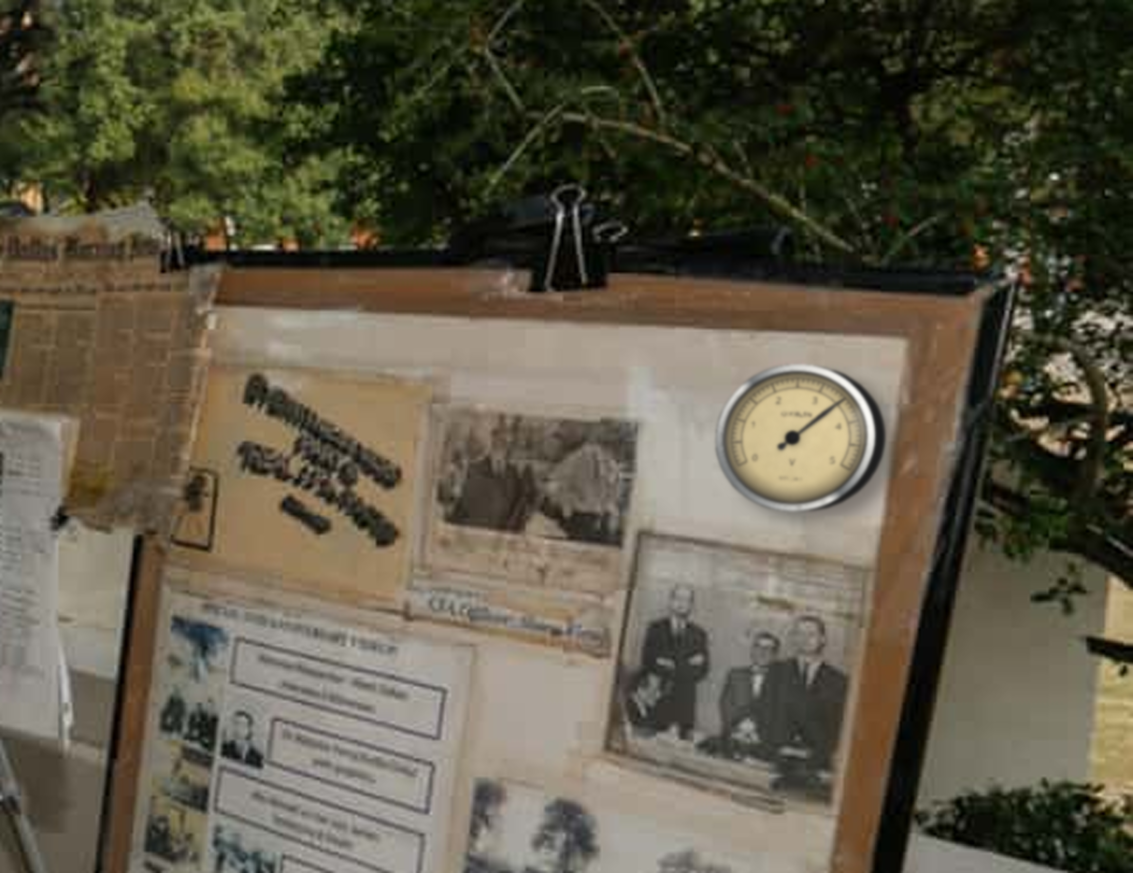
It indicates 3.5 V
